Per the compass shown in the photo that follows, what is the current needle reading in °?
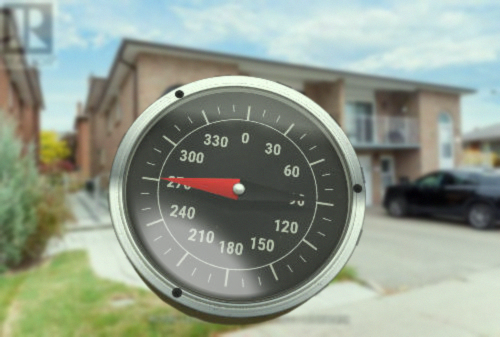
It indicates 270 °
